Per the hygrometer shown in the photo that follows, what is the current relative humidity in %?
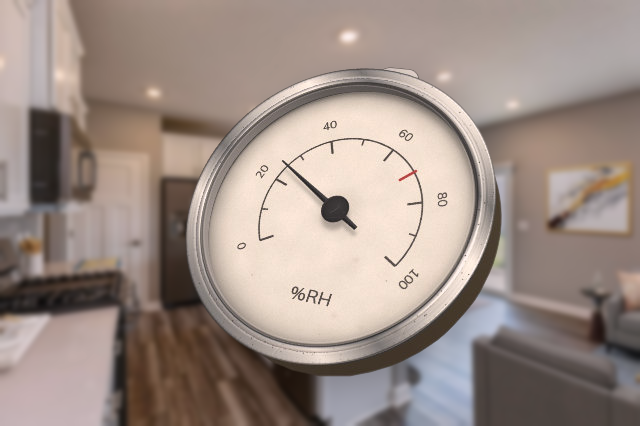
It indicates 25 %
